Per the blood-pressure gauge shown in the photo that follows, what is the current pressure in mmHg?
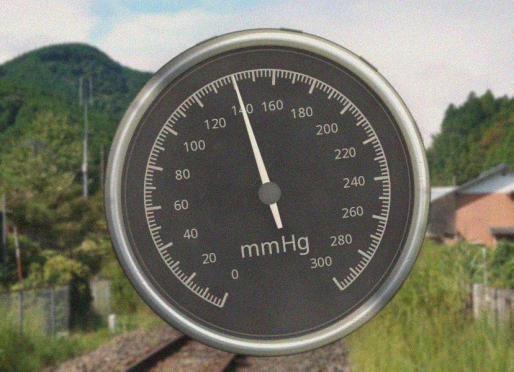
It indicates 140 mmHg
